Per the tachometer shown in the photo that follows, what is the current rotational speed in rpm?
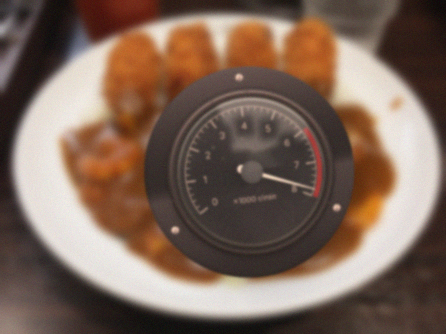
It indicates 7800 rpm
